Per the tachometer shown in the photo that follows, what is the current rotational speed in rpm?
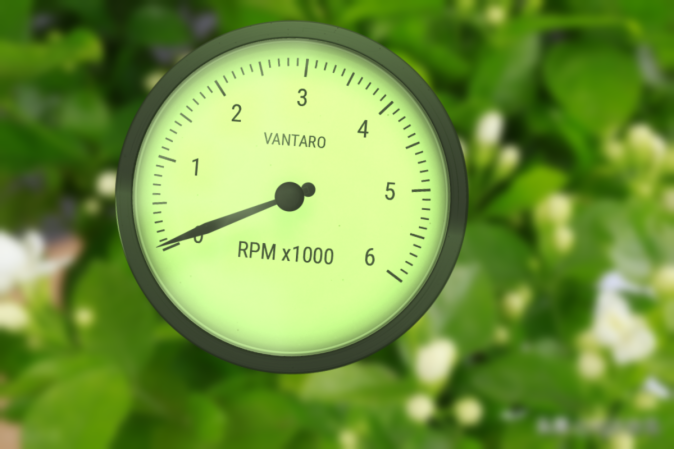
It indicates 50 rpm
